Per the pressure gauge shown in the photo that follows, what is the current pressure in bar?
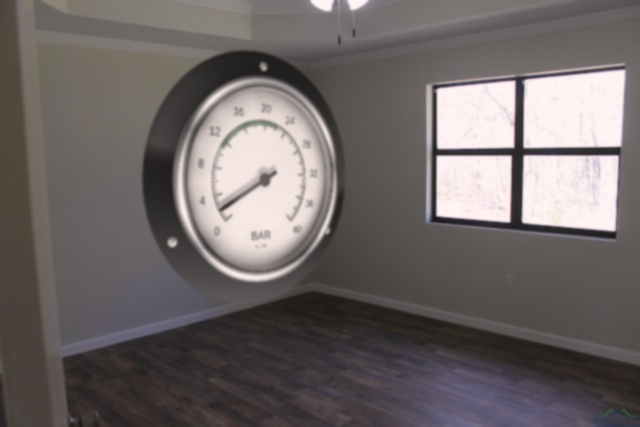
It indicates 2 bar
